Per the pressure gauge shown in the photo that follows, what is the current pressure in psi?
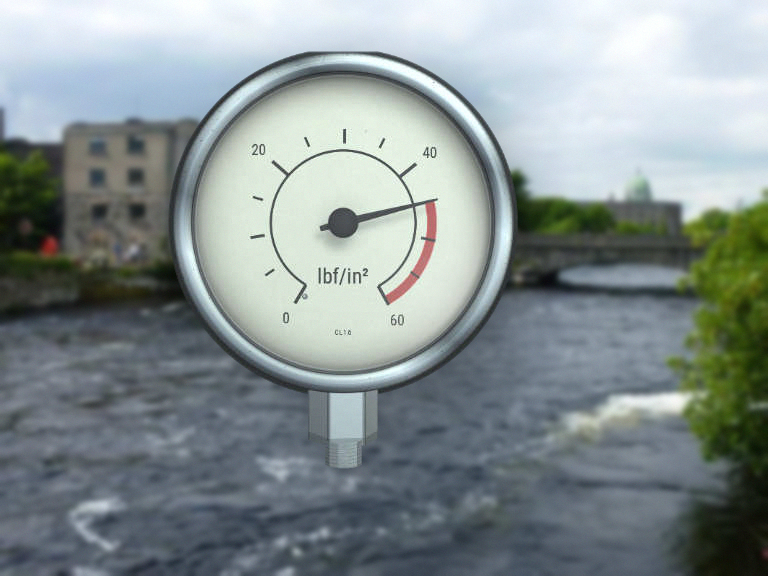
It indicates 45 psi
